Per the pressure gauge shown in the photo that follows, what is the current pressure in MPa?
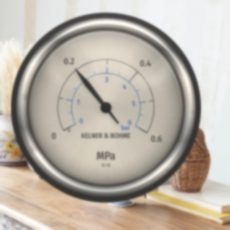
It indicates 0.2 MPa
